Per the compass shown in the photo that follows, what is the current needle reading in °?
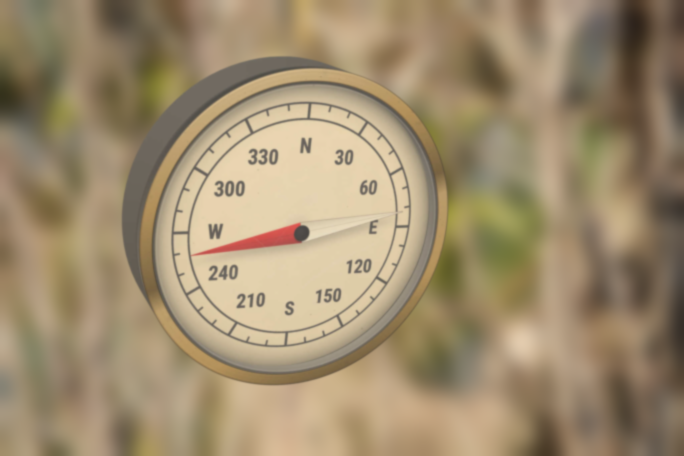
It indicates 260 °
